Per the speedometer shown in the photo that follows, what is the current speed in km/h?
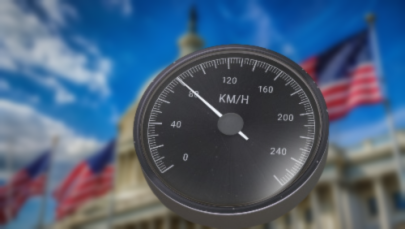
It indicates 80 km/h
